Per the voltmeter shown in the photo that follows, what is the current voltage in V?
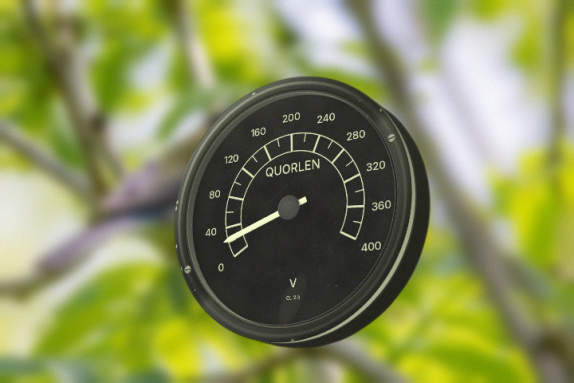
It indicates 20 V
